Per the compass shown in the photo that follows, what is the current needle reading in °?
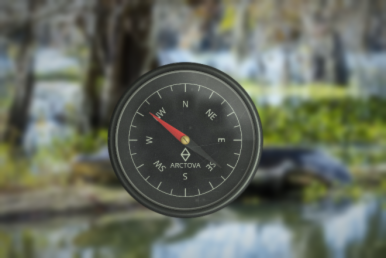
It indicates 307.5 °
